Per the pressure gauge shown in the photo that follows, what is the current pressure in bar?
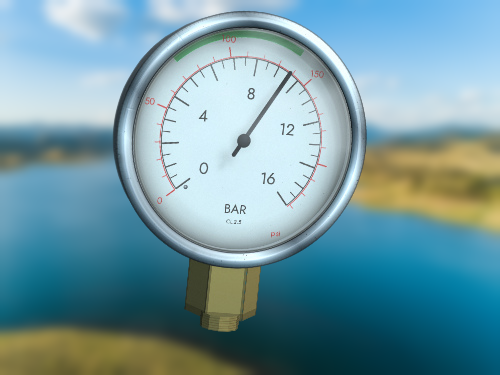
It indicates 9.5 bar
